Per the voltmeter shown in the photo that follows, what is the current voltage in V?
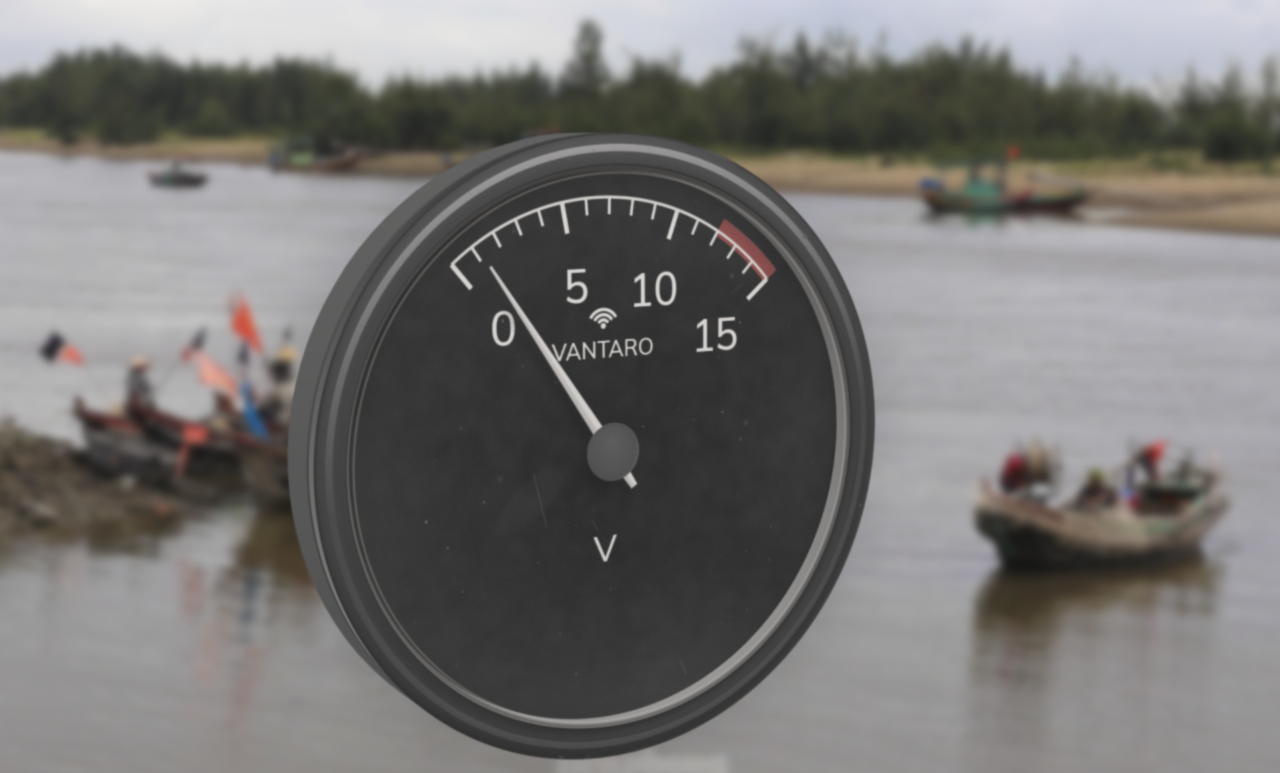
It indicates 1 V
